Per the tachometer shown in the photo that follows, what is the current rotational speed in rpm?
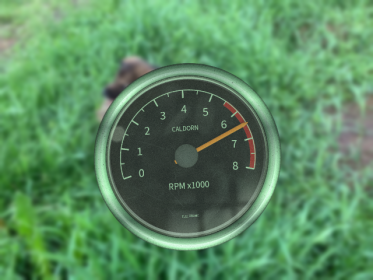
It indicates 6500 rpm
